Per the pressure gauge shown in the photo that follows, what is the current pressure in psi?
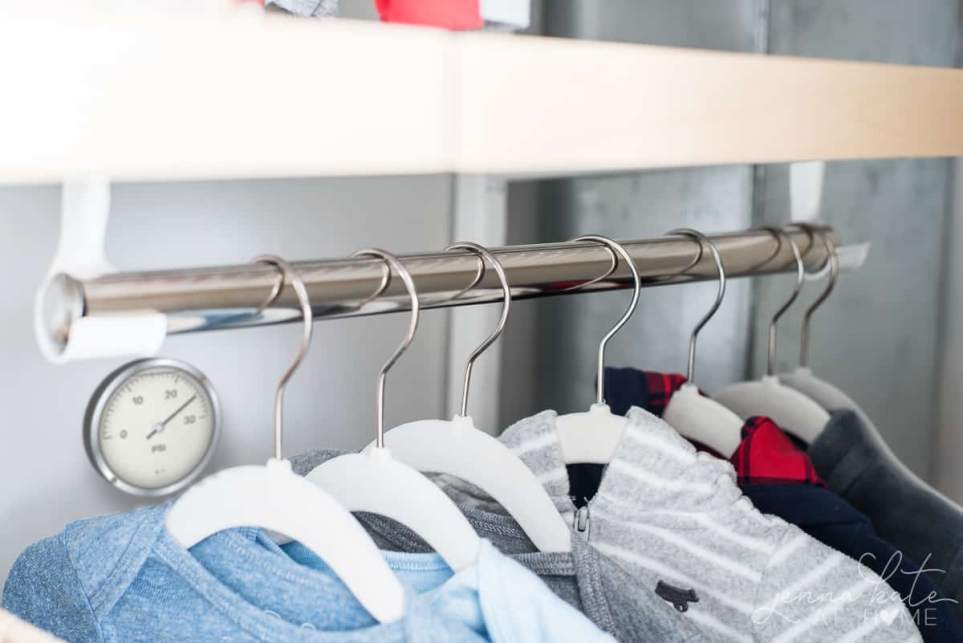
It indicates 25 psi
